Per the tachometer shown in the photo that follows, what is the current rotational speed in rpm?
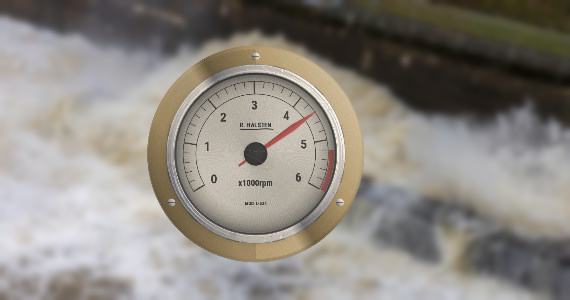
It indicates 4400 rpm
